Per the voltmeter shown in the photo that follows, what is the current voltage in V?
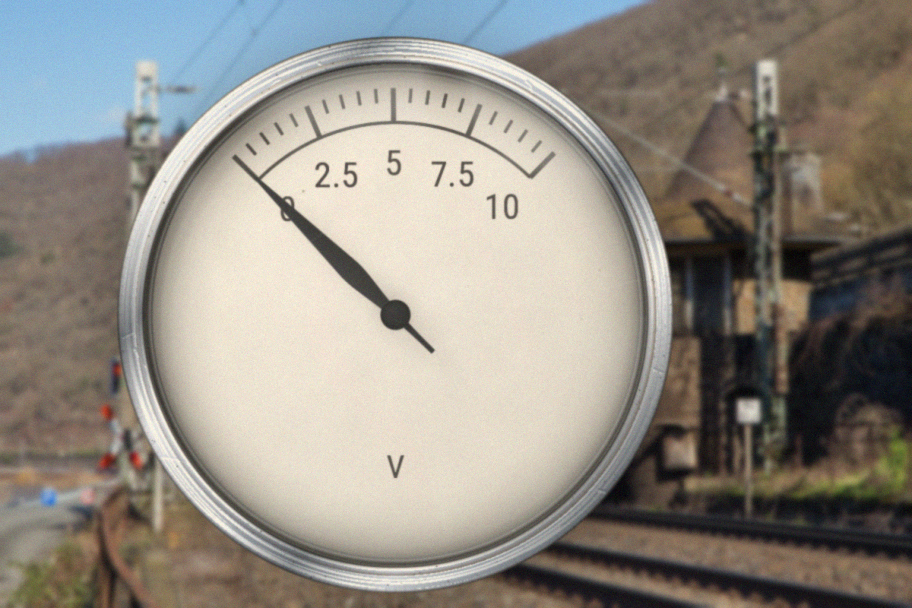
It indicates 0 V
